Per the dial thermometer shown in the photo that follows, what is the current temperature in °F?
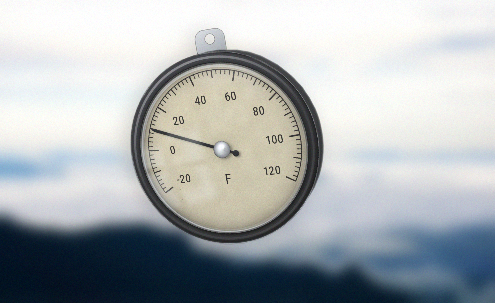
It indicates 10 °F
